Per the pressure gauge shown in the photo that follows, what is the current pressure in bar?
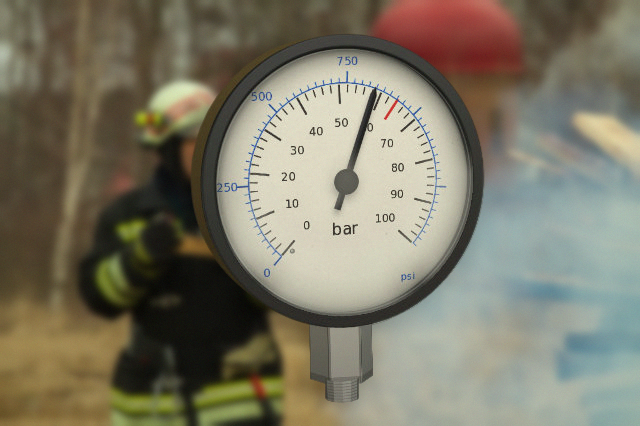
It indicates 58 bar
